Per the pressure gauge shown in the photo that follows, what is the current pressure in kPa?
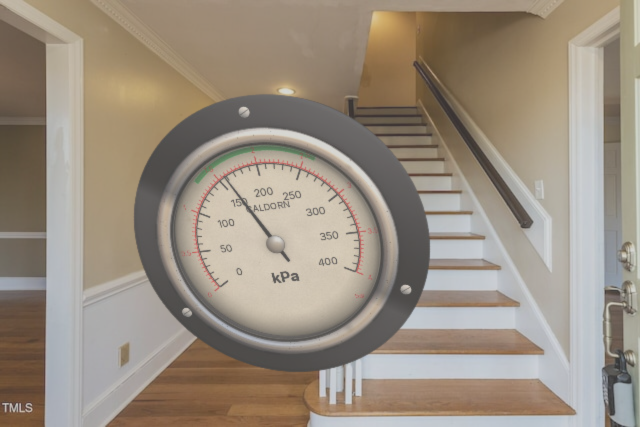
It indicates 160 kPa
